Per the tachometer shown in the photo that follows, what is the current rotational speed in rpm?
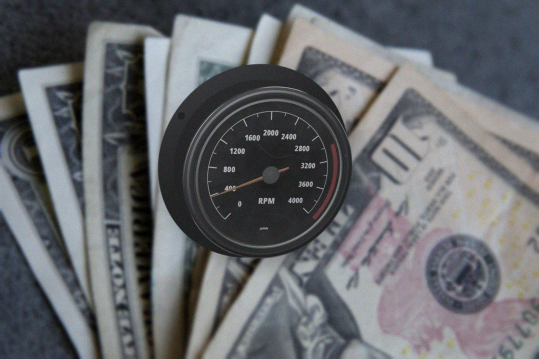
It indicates 400 rpm
